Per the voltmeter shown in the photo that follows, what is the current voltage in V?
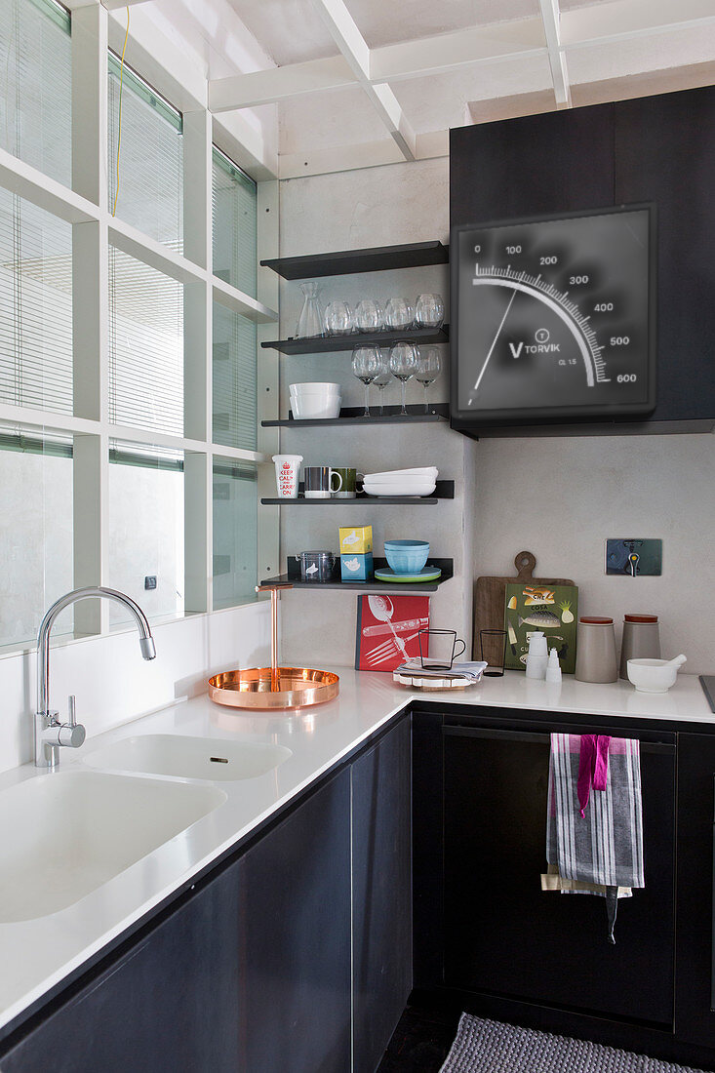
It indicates 150 V
